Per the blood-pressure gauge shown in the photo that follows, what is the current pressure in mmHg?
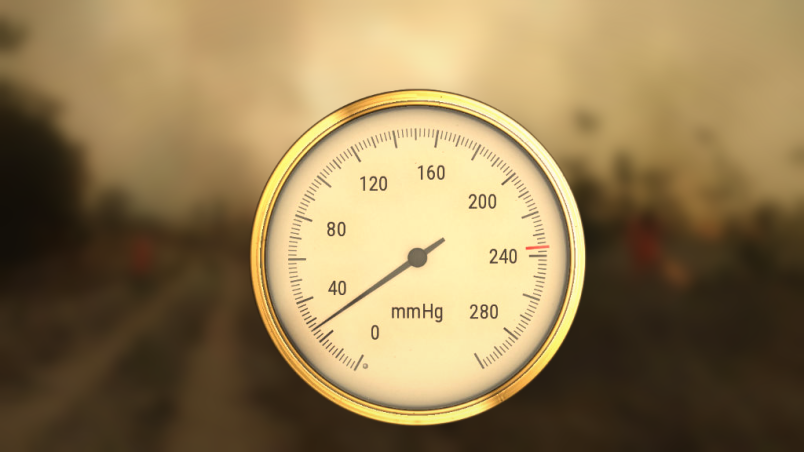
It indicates 26 mmHg
